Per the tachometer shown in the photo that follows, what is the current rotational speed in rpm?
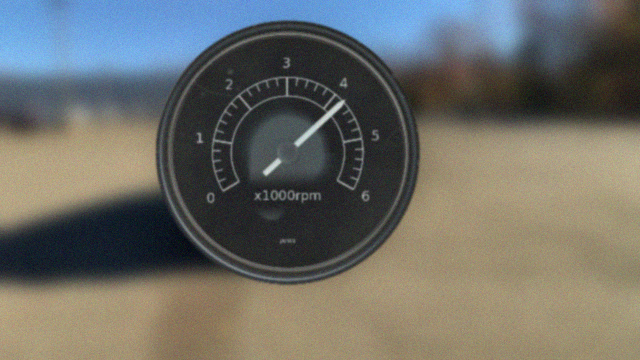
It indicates 4200 rpm
